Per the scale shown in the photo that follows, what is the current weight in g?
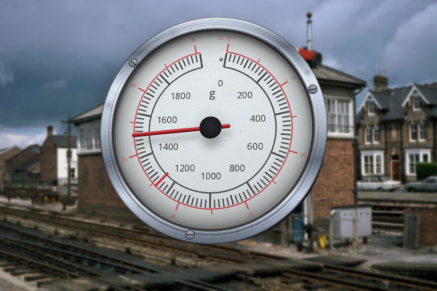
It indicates 1500 g
